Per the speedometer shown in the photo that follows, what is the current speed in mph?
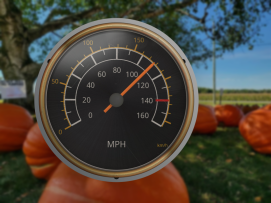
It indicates 110 mph
